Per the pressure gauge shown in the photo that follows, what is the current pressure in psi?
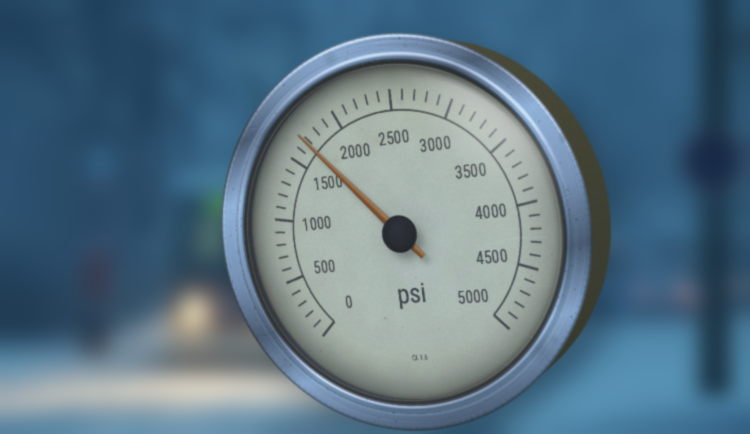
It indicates 1700 psi
